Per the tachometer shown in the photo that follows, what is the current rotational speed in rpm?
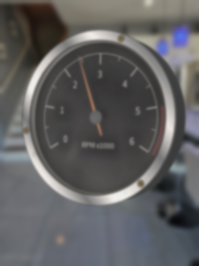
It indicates 2500 rpm
